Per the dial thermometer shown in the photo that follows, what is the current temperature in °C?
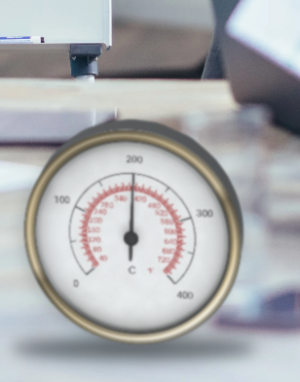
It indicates 200 °C
